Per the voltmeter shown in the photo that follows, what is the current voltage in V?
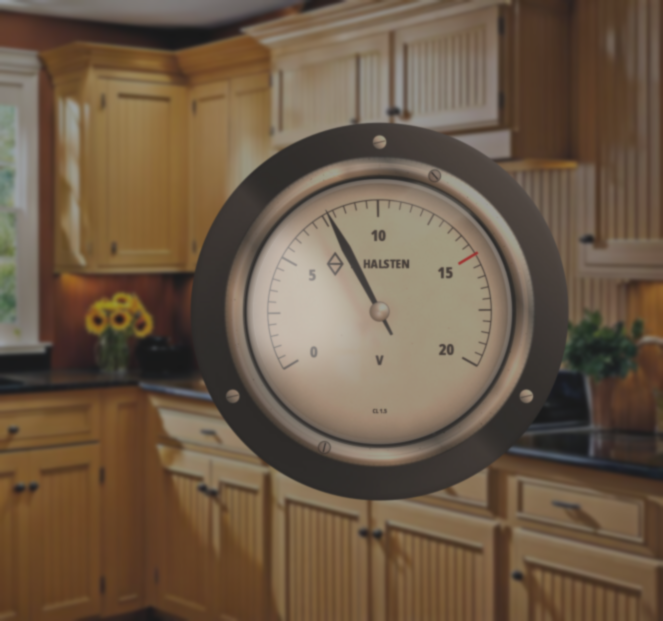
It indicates 7.75 V
